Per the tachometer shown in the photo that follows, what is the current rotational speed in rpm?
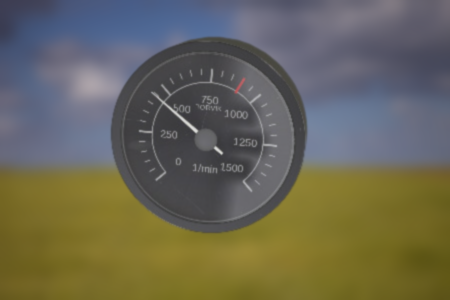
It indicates 450 rpm
